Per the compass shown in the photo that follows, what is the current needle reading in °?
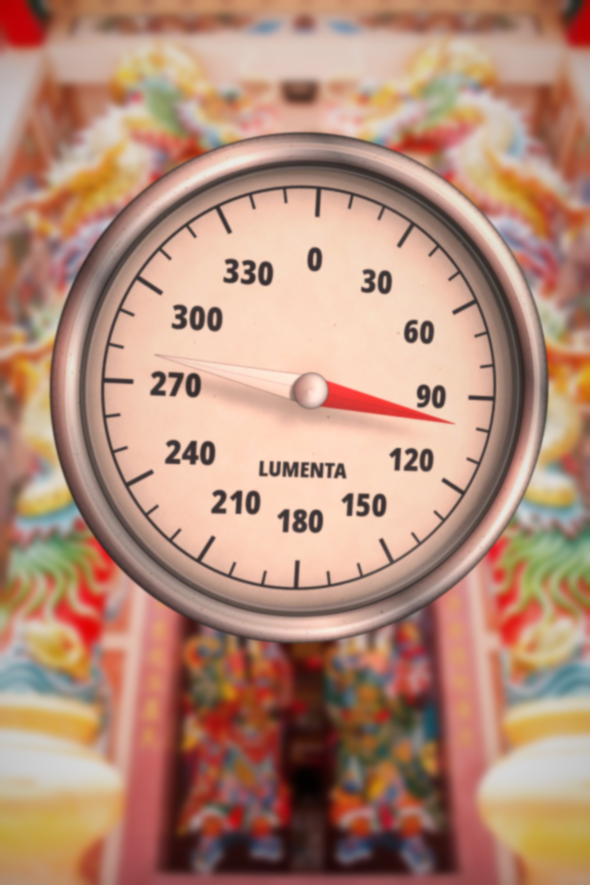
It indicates 100 °
